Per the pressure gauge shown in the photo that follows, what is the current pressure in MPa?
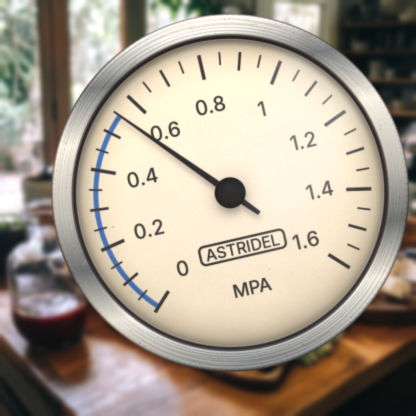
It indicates 0.55 MPa
